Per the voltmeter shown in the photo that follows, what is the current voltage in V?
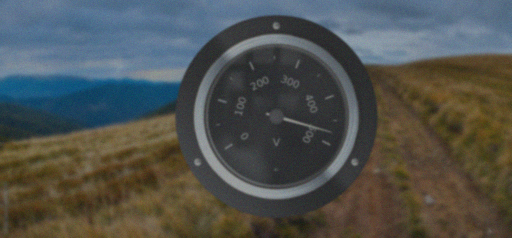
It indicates 475 V
